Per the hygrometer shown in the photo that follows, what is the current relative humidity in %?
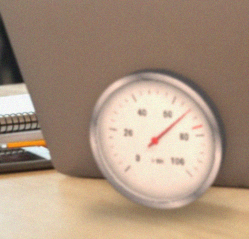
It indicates 68 %
